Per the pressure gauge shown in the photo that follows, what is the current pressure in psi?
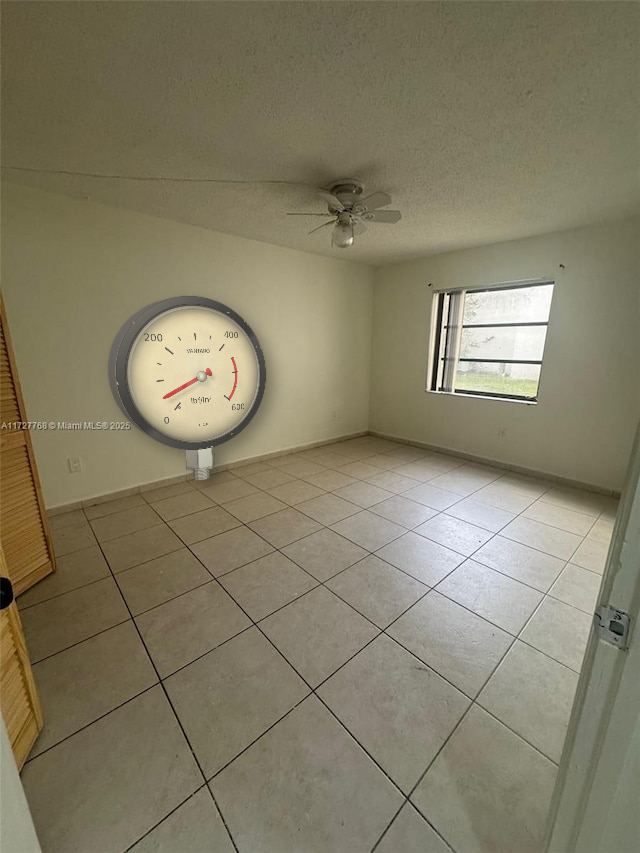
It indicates 50 psi
